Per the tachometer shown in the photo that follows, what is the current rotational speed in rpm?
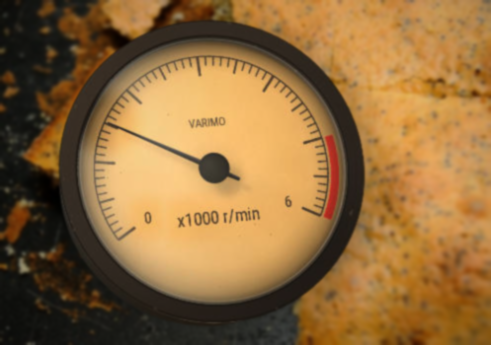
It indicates 1500 rpm
